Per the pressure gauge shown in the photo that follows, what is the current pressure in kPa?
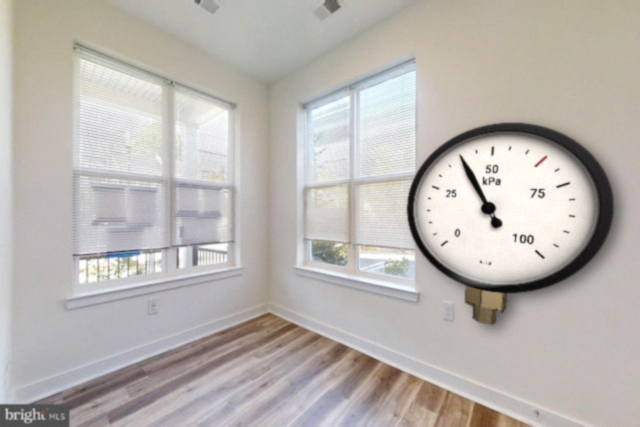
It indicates 40 kPa
